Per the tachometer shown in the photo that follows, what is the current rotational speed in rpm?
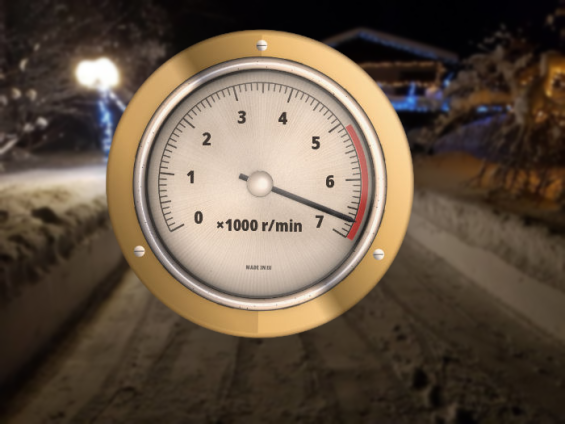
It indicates 6700 rpm
